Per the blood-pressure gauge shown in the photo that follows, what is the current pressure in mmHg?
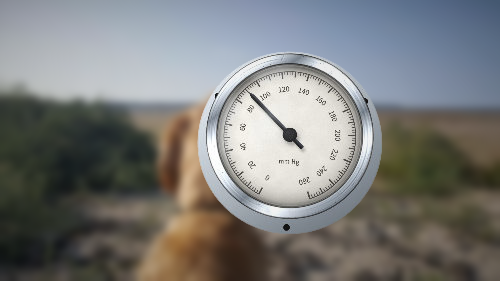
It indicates 90 mmHg
